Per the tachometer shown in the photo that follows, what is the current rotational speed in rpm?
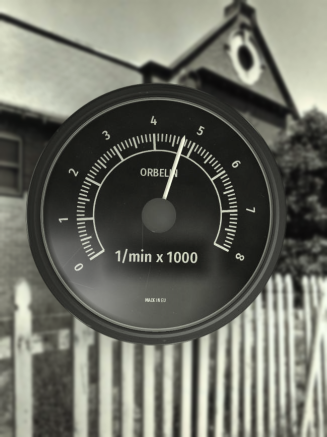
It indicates 4700 rpm
